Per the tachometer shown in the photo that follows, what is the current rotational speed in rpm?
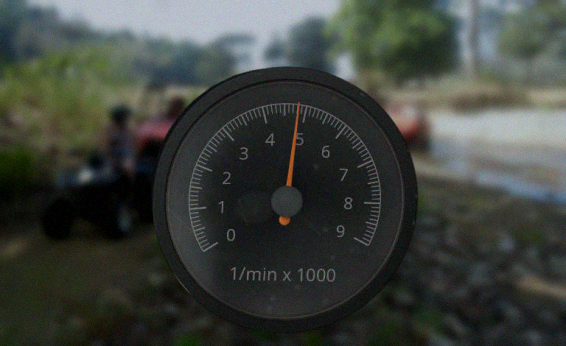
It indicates 4800 rpm
